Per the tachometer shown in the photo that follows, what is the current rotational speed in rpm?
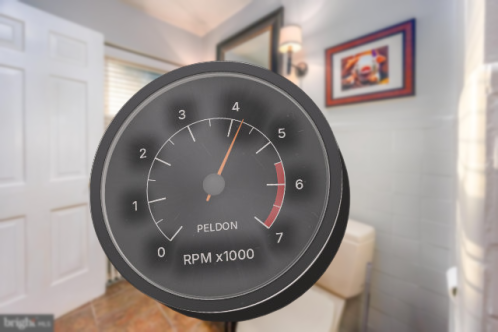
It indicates 4250 rpm
